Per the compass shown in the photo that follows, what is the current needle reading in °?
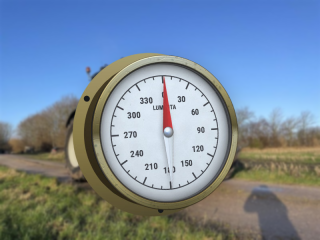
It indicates 0 °
